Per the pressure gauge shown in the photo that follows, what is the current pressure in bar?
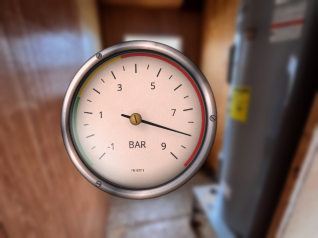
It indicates 8 bar
